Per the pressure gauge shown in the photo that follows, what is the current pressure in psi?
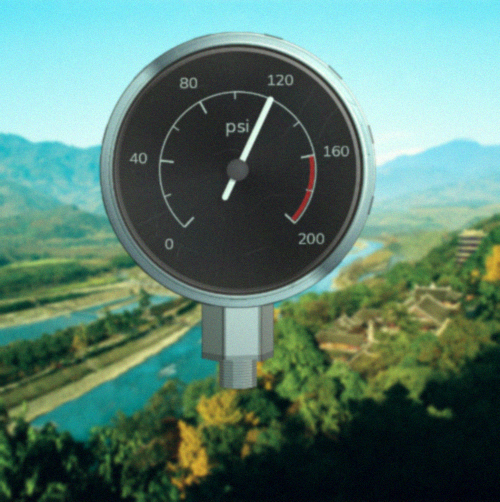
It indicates 120 psi
